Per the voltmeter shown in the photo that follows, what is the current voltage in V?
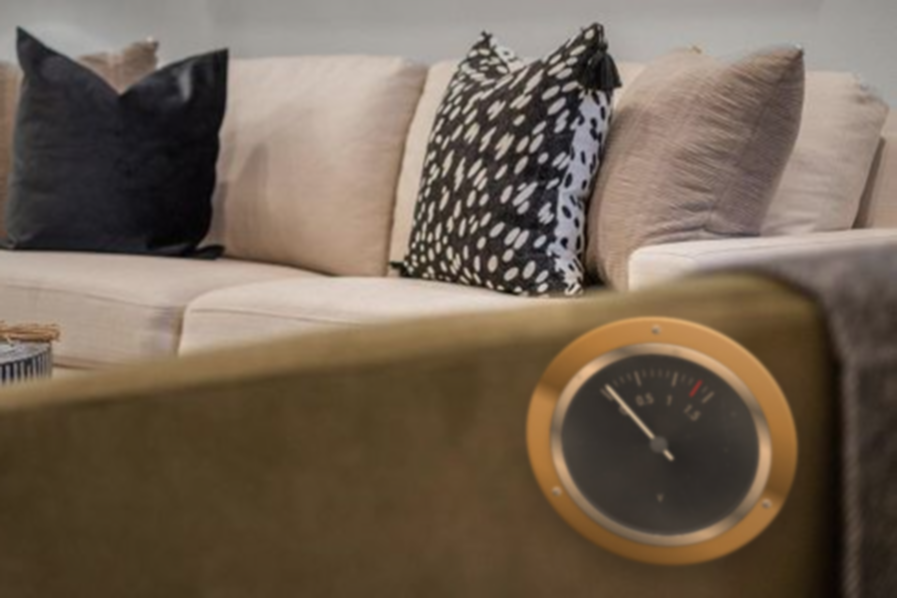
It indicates 0.1 V
